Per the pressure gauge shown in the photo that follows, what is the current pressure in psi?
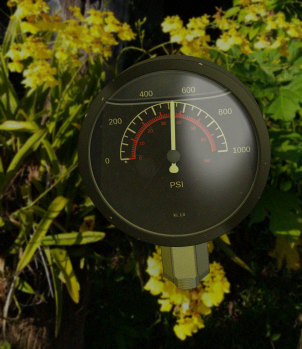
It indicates 525 psi
